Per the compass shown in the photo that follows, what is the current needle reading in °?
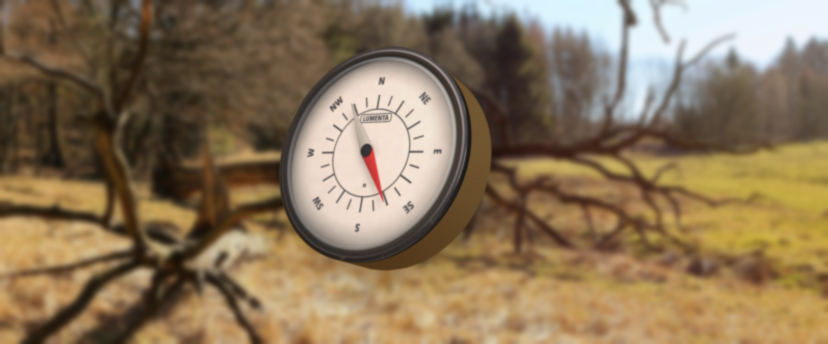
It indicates 150 °
